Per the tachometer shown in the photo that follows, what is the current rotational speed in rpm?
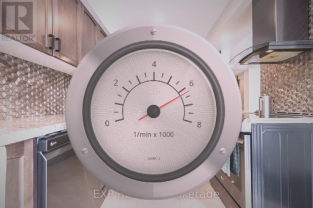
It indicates 6250 rpm
